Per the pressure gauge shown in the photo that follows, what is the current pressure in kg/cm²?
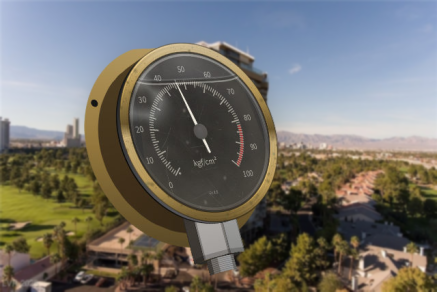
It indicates 45 kg/cm²
